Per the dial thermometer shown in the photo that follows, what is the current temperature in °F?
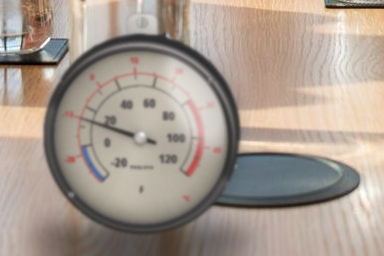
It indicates 15 °F
